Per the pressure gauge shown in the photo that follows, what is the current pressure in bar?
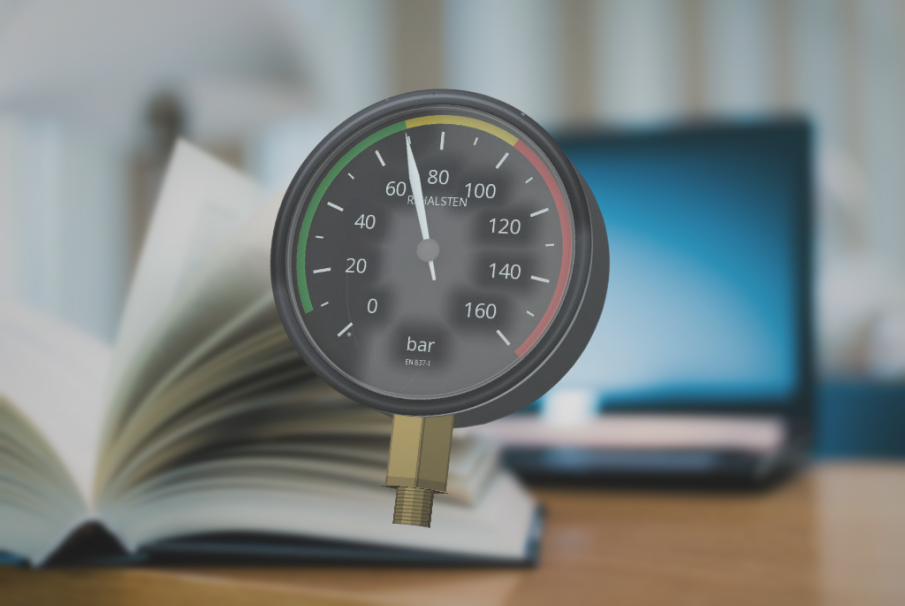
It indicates 70 bar
